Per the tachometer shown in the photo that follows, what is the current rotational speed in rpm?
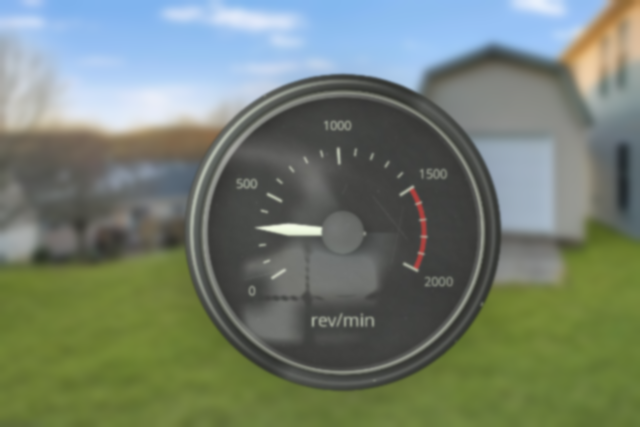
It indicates 300 rpm
